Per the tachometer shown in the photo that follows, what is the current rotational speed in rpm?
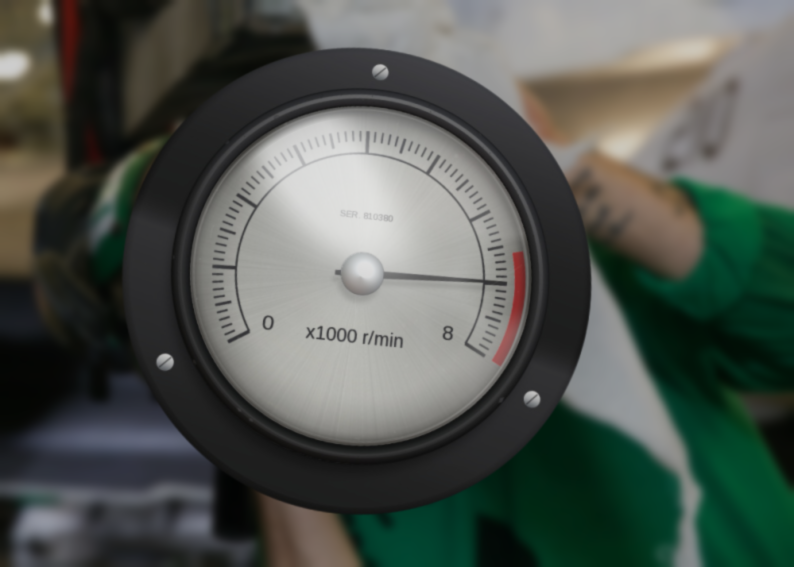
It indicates 7000 rpm
